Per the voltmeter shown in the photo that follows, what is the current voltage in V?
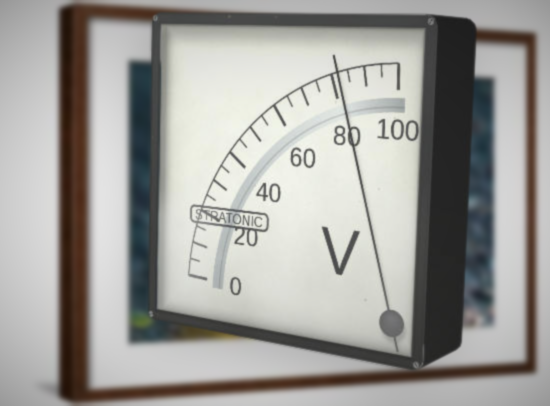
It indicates 82.5 V
